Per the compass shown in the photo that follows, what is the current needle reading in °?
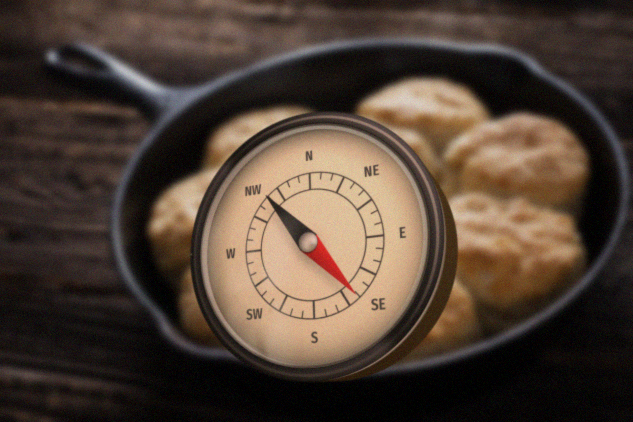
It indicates 140 °
